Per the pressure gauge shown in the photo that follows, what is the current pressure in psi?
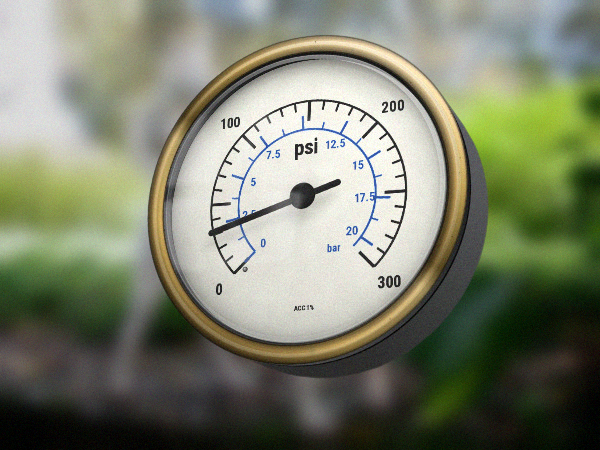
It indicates 30 psi
